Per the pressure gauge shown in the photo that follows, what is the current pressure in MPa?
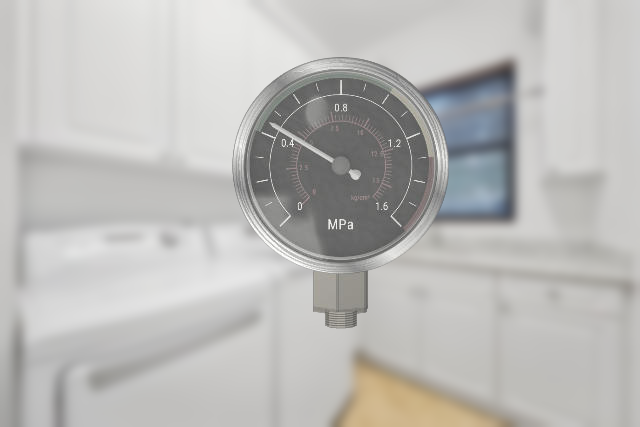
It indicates 0.45 MPa
